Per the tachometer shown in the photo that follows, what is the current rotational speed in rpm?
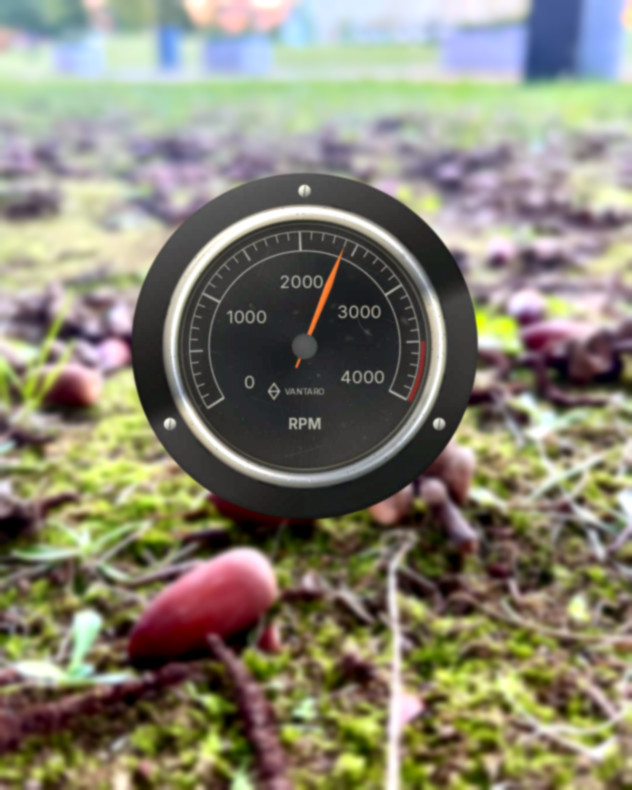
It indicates 2400 rpm
